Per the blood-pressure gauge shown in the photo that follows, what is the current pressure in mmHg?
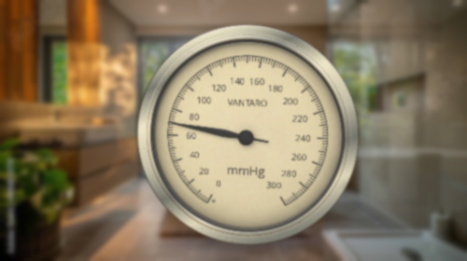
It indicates 70 mmHg
